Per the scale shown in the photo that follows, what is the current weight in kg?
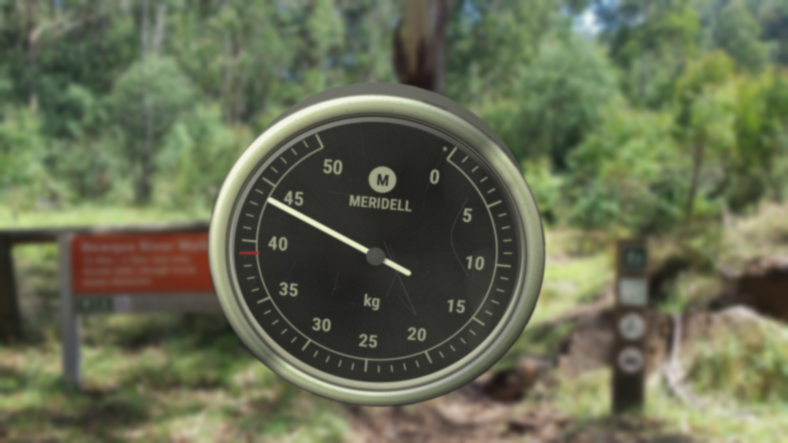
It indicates 44 kg
